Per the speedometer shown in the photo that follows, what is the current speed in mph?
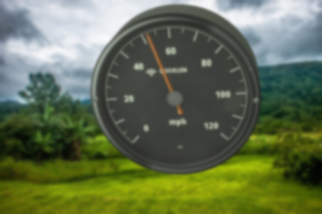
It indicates 52.5 mph
